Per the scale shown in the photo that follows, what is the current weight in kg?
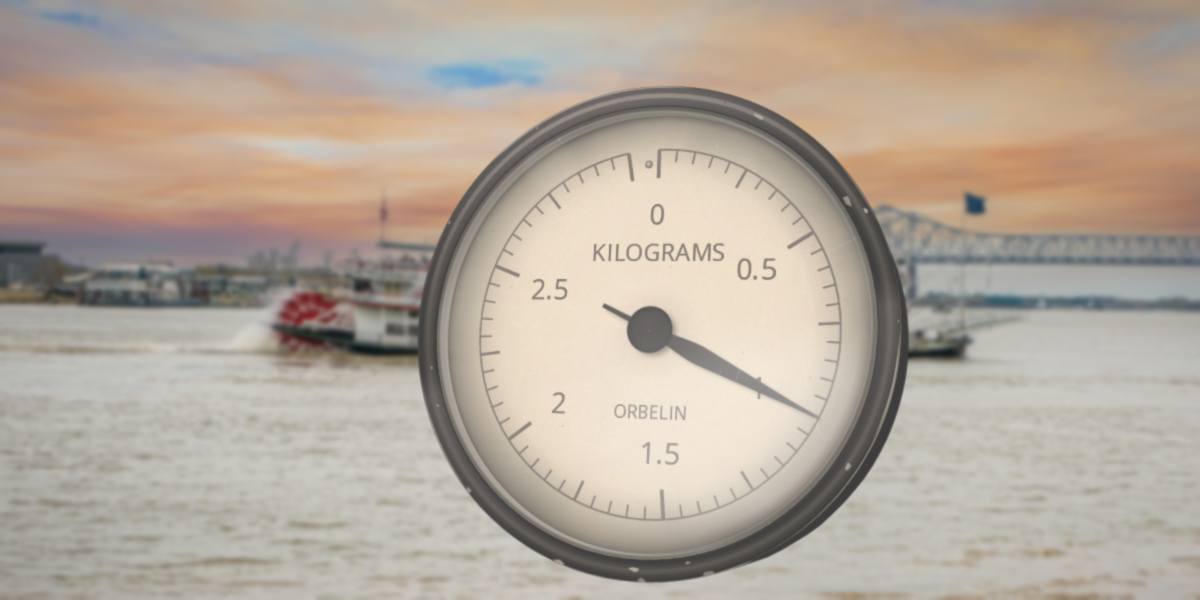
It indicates 1 kg
